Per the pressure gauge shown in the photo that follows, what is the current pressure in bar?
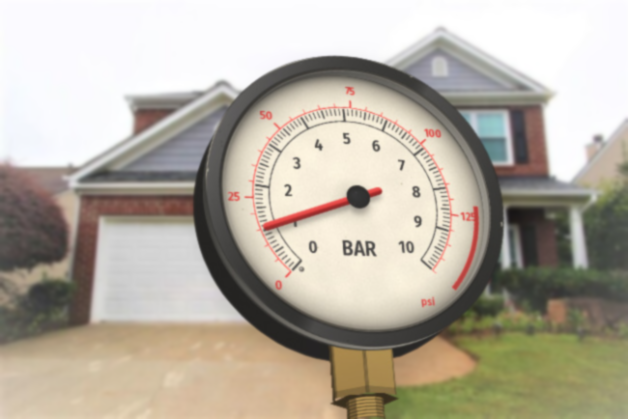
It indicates 1 bar
